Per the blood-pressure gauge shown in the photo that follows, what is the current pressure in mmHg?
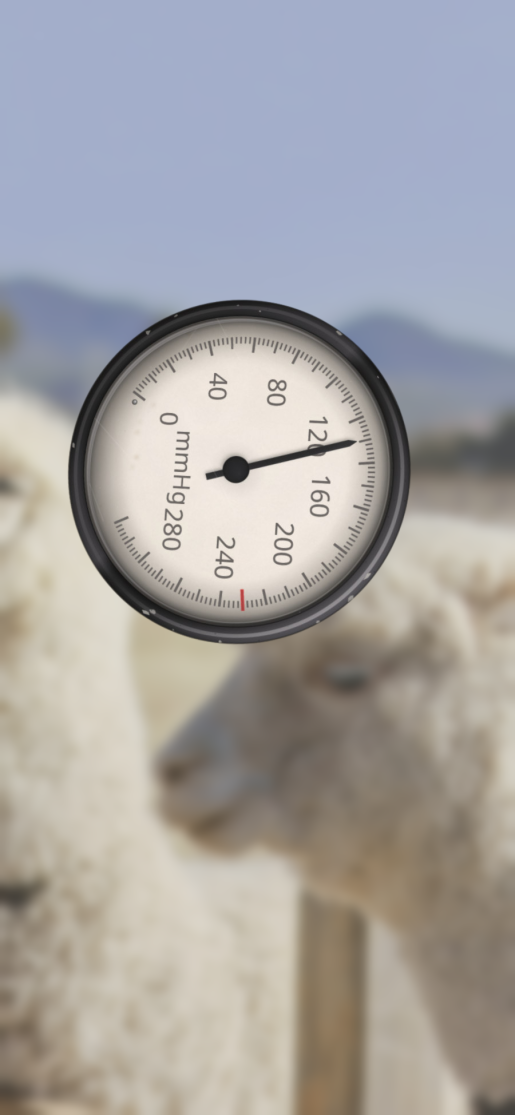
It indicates 130 mmHg
